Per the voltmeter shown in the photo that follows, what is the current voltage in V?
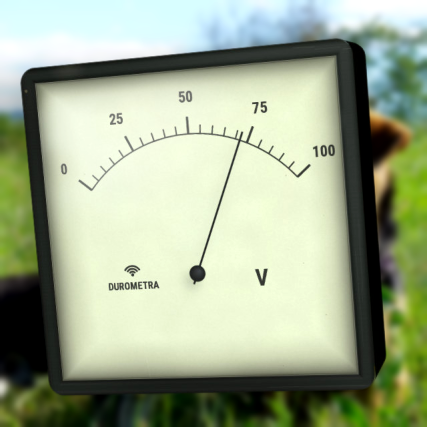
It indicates 72.5 V
